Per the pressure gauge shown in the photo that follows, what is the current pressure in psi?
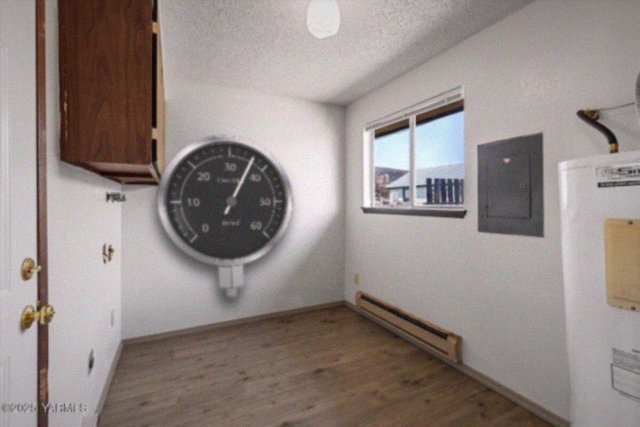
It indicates 36 psi
